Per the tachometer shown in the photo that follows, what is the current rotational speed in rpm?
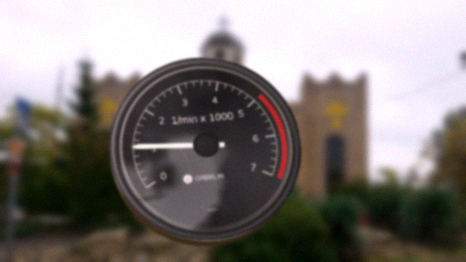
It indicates 1000 rpm
